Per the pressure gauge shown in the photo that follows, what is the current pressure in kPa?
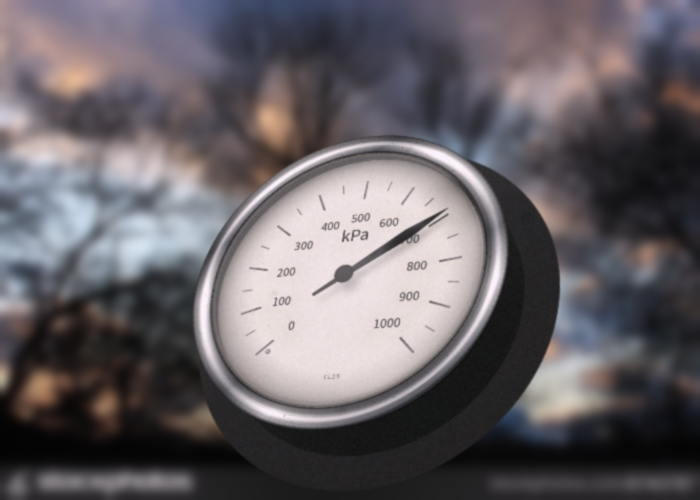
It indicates 700 kPa
